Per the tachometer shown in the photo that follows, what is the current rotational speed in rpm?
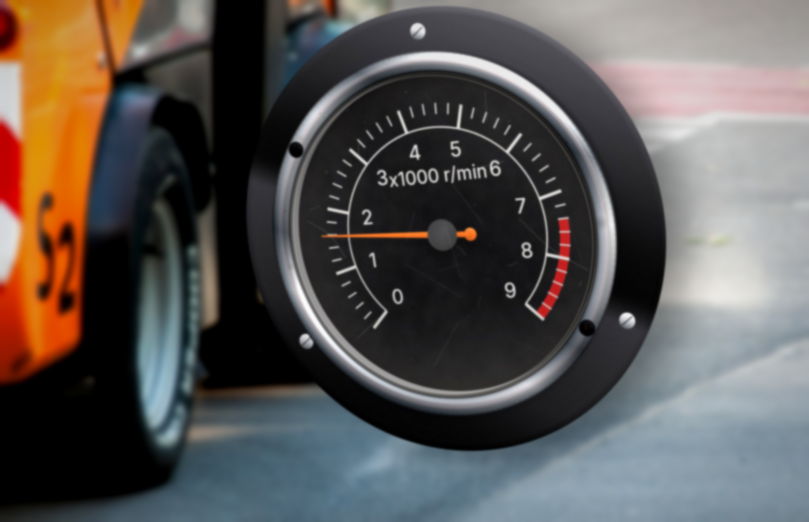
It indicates 1600 rpm
